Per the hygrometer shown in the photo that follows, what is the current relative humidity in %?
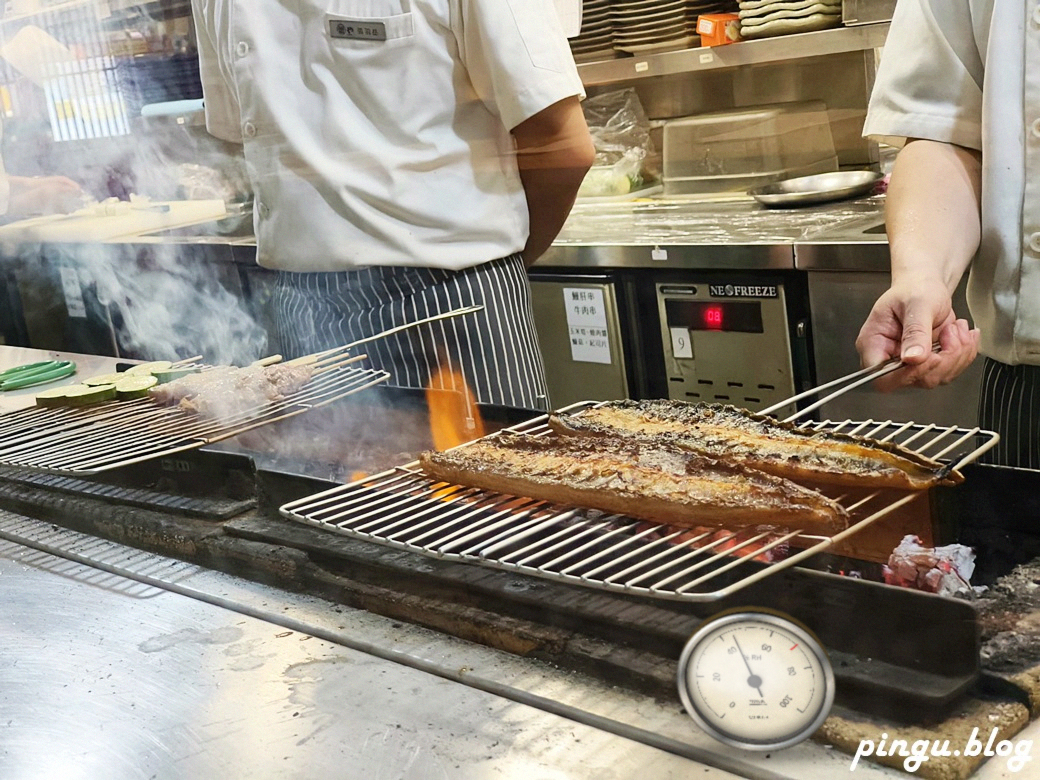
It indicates 45 %
